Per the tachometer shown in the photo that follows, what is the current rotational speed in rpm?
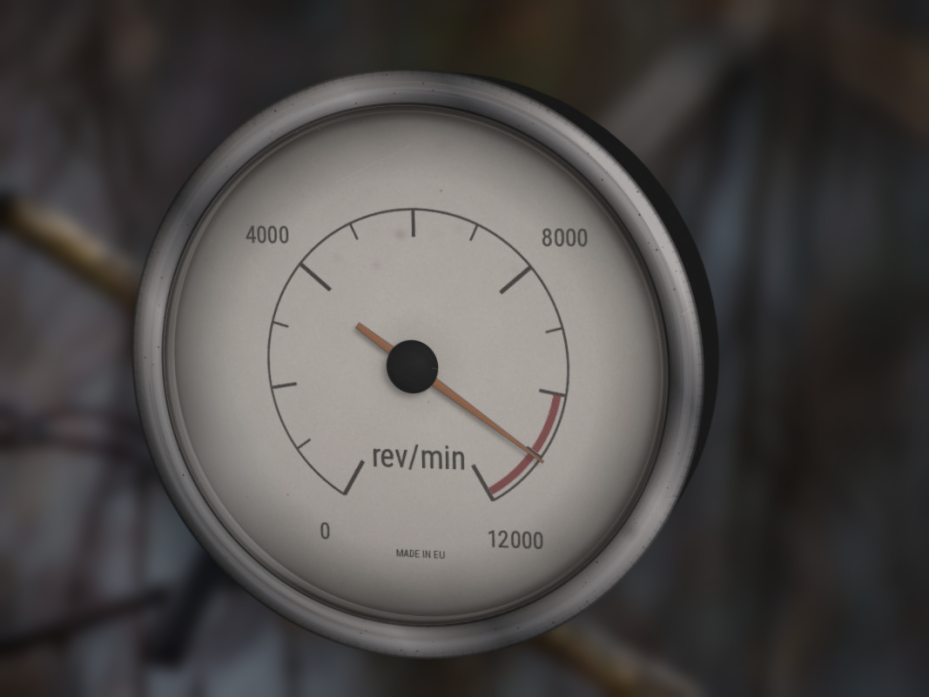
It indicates 11000 rpm
